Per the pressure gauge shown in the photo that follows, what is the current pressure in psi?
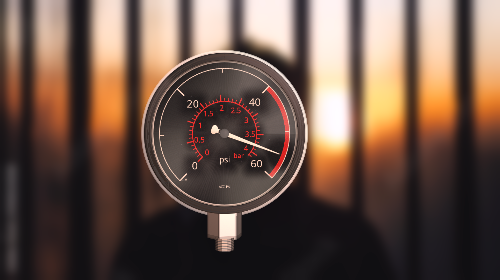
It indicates 55 psi
